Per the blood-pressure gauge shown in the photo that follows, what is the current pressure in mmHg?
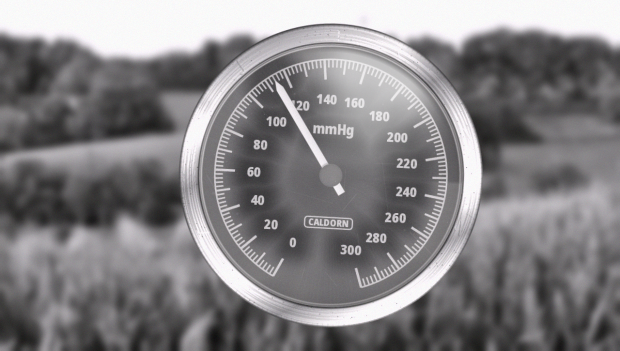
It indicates 114 mmHg
